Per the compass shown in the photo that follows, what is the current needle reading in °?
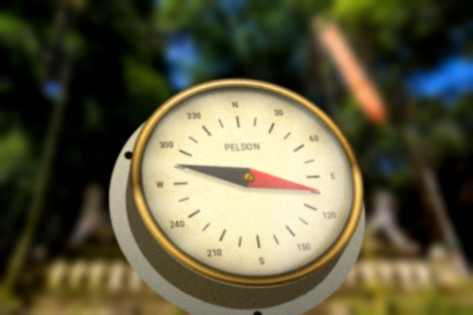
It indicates 105 °
